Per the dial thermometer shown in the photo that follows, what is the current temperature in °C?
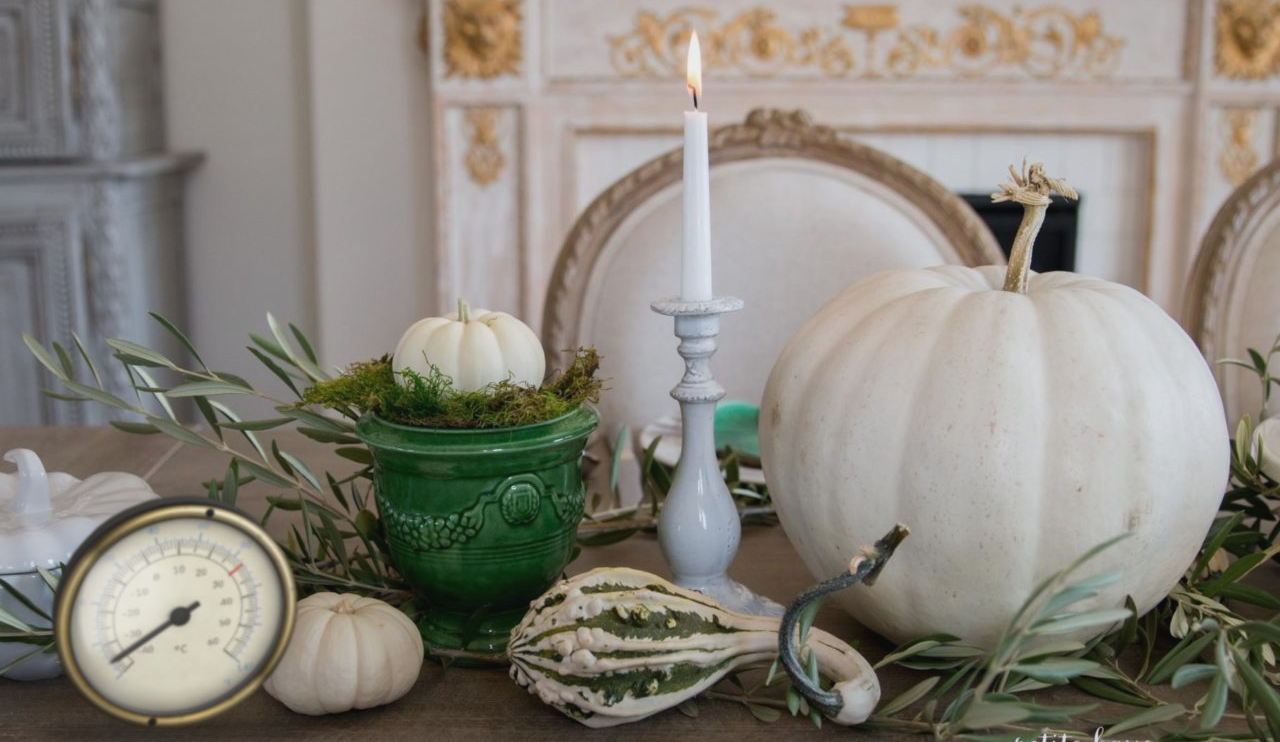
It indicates -35 °C
